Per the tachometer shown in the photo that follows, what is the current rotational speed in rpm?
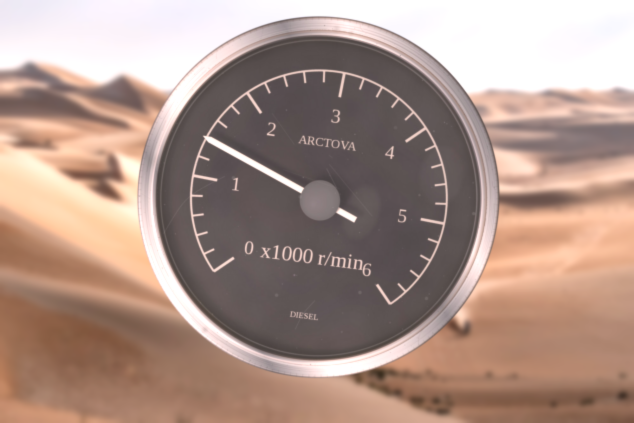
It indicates 1400 rpm
